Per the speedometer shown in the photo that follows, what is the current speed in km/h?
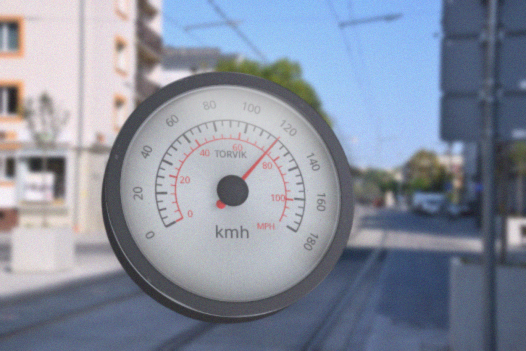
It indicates 120 km/h
